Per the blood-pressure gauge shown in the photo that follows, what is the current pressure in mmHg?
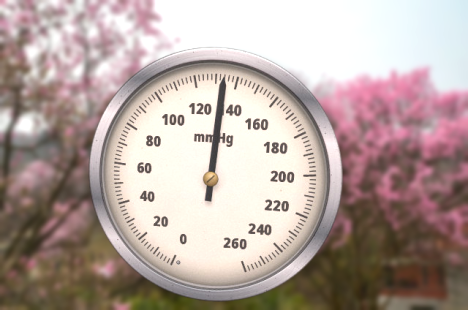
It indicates 134 mmHg
